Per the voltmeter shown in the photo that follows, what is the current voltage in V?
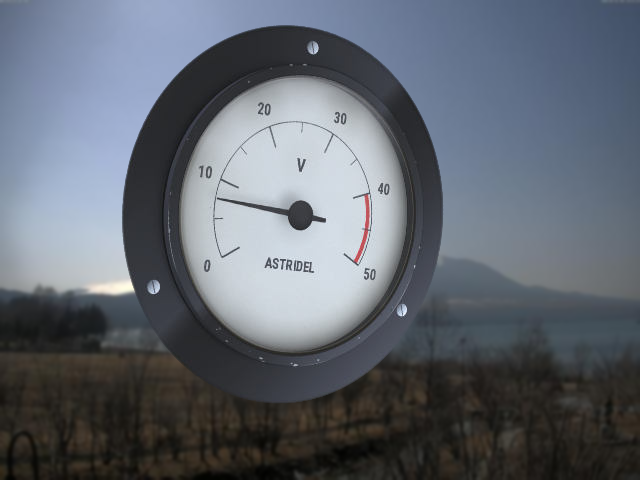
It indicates 7.5 V
